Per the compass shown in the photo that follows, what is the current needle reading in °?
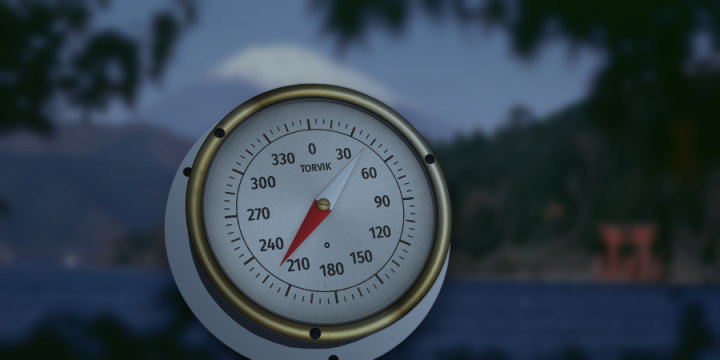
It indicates 222.5 °
